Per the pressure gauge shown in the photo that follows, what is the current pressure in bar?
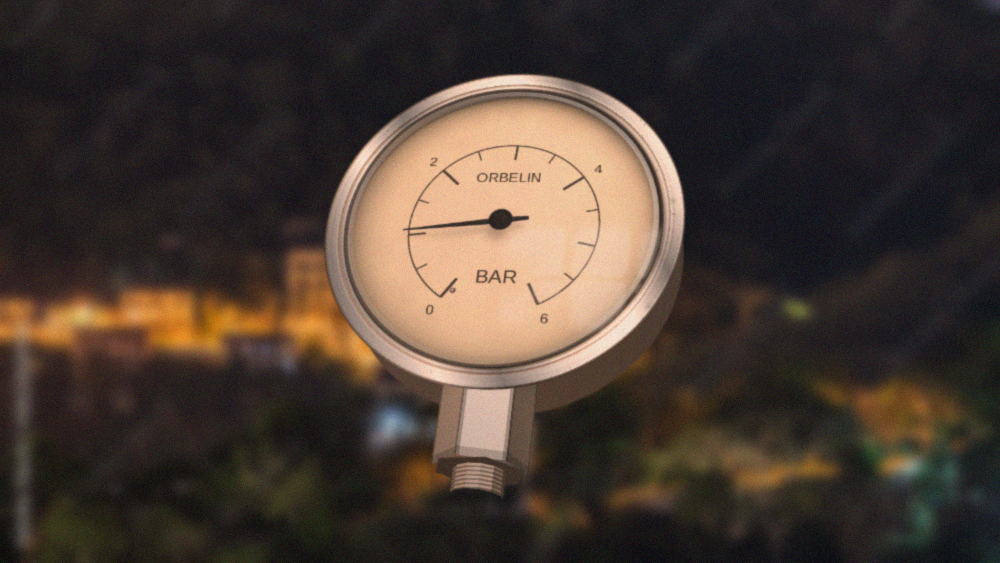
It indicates 1 bar
